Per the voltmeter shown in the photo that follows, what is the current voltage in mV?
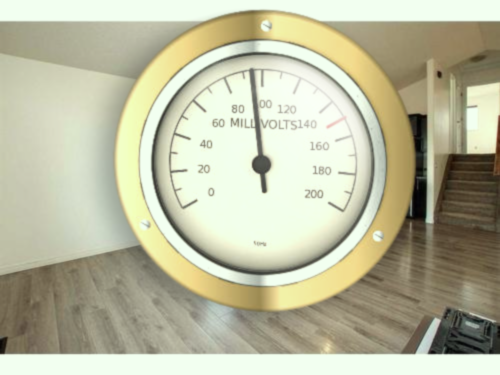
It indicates 95 mV
